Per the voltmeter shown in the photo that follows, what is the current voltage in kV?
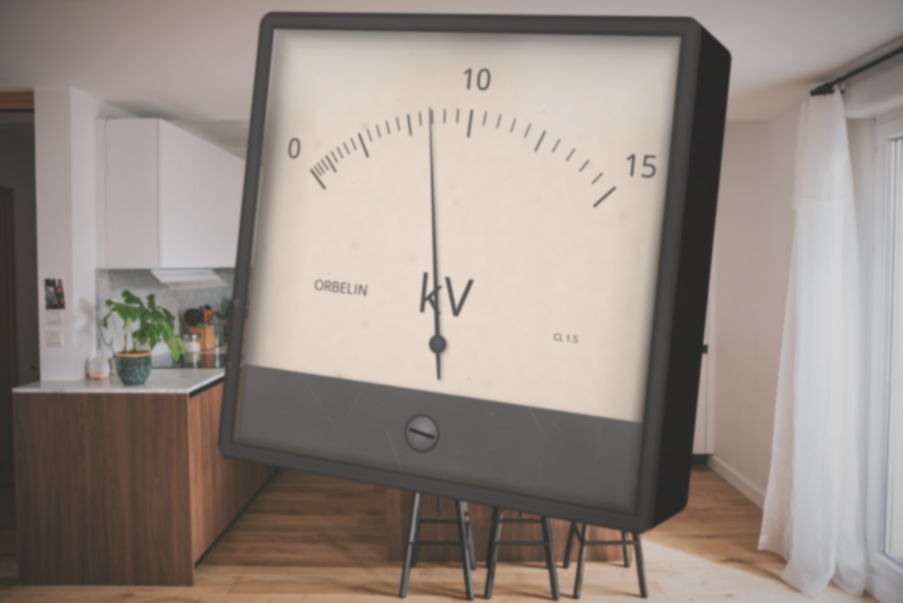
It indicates 8.5 kV
